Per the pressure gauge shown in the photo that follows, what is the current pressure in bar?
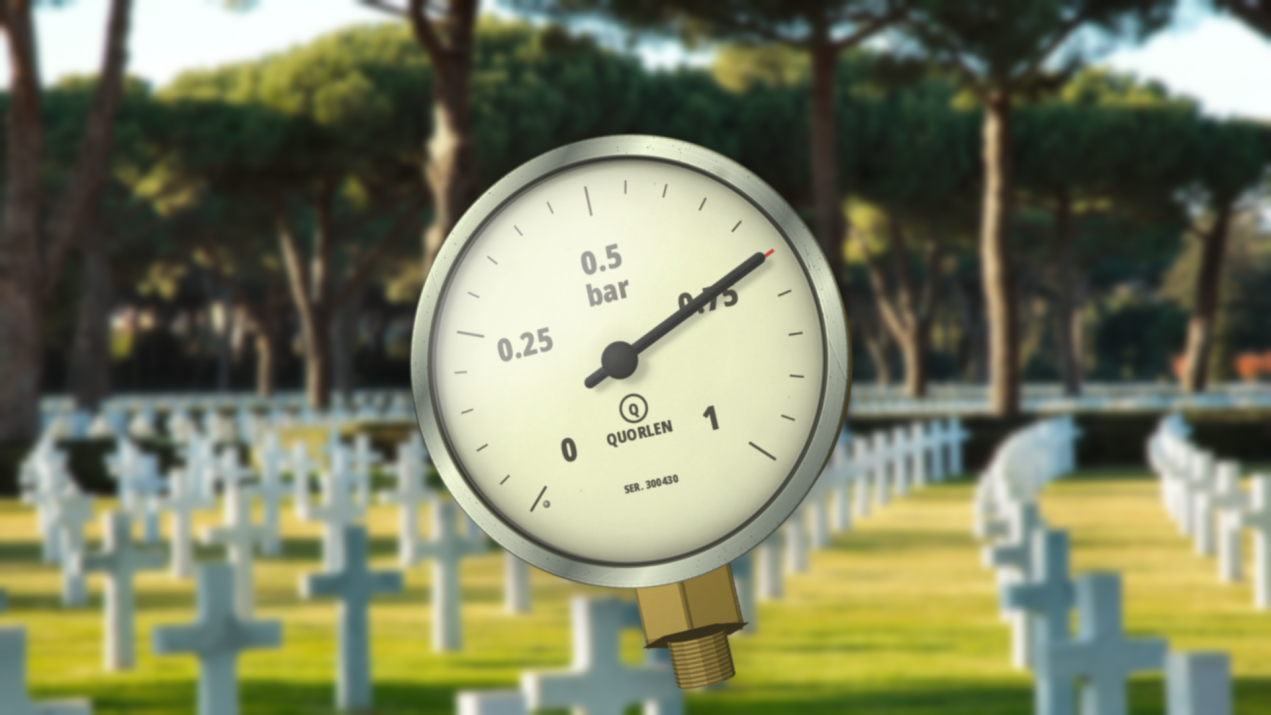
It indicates 0.75 bar
